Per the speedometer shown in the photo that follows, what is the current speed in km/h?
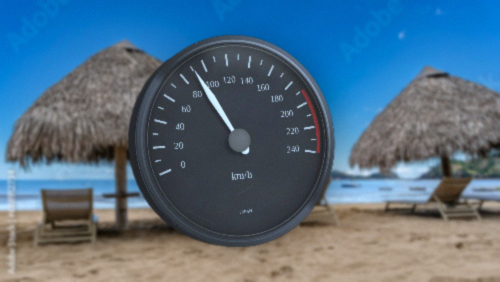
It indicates 90 km/h
